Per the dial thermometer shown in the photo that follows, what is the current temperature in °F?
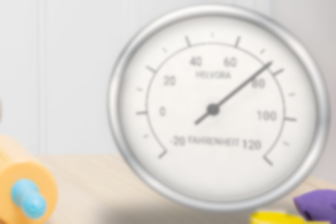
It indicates 75 °F
